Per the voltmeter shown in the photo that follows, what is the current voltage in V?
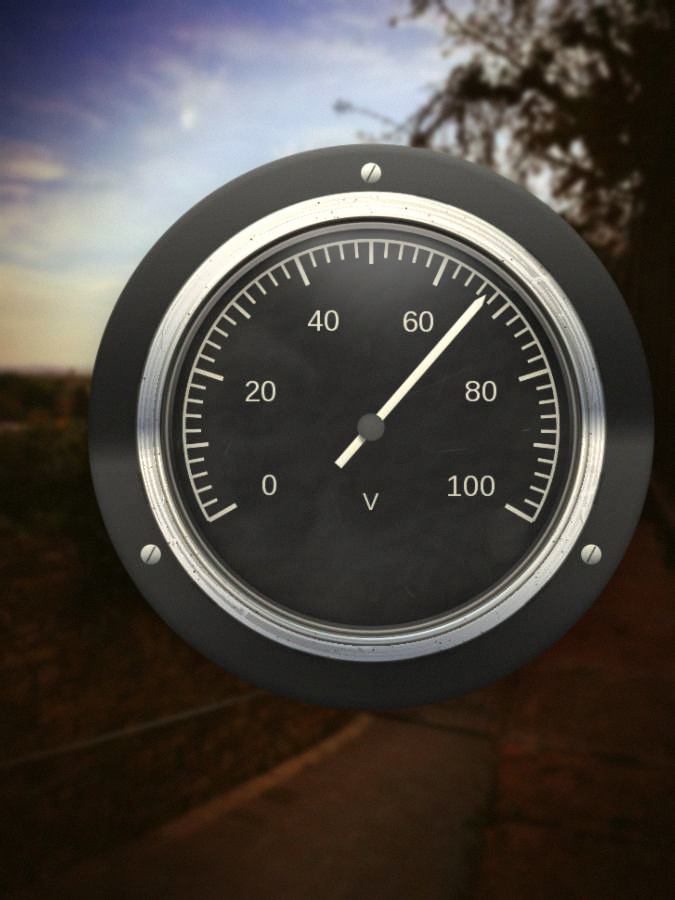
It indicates 67 V
